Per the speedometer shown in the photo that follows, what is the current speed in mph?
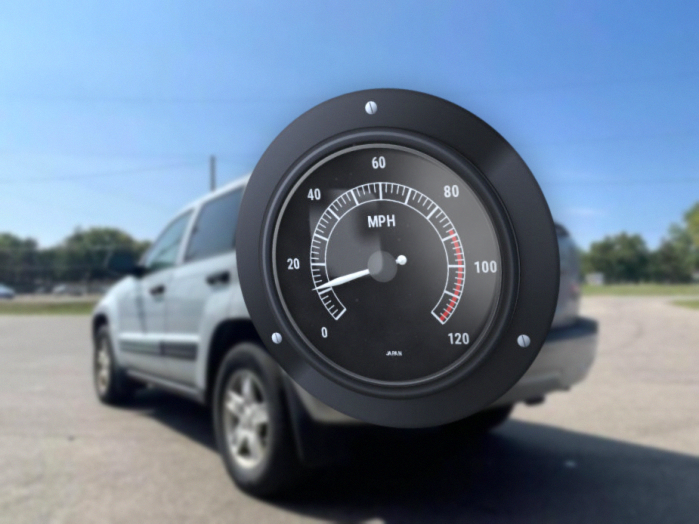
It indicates 12 mph
